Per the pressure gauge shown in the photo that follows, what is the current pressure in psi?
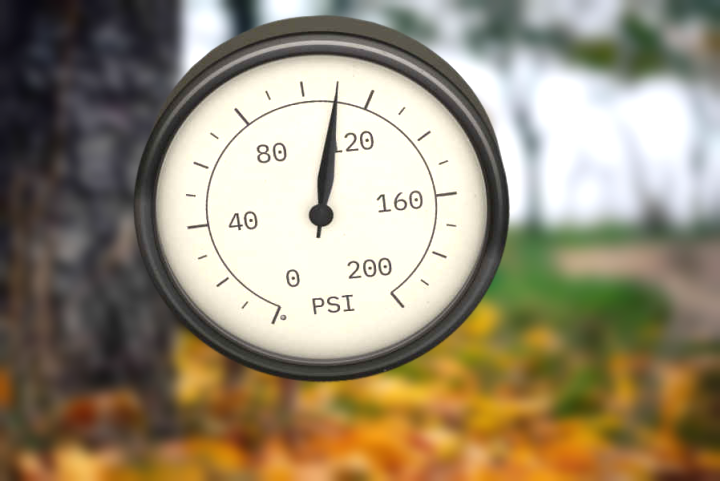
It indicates 110 psi
